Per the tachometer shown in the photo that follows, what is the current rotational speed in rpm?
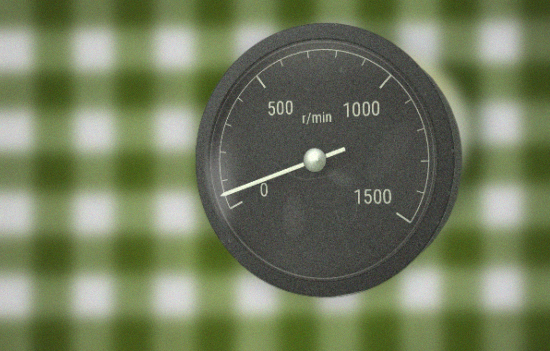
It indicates 50 rpm
